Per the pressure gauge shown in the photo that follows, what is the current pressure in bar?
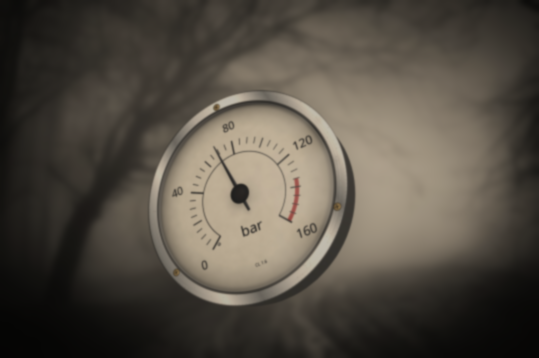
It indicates 70 bar
